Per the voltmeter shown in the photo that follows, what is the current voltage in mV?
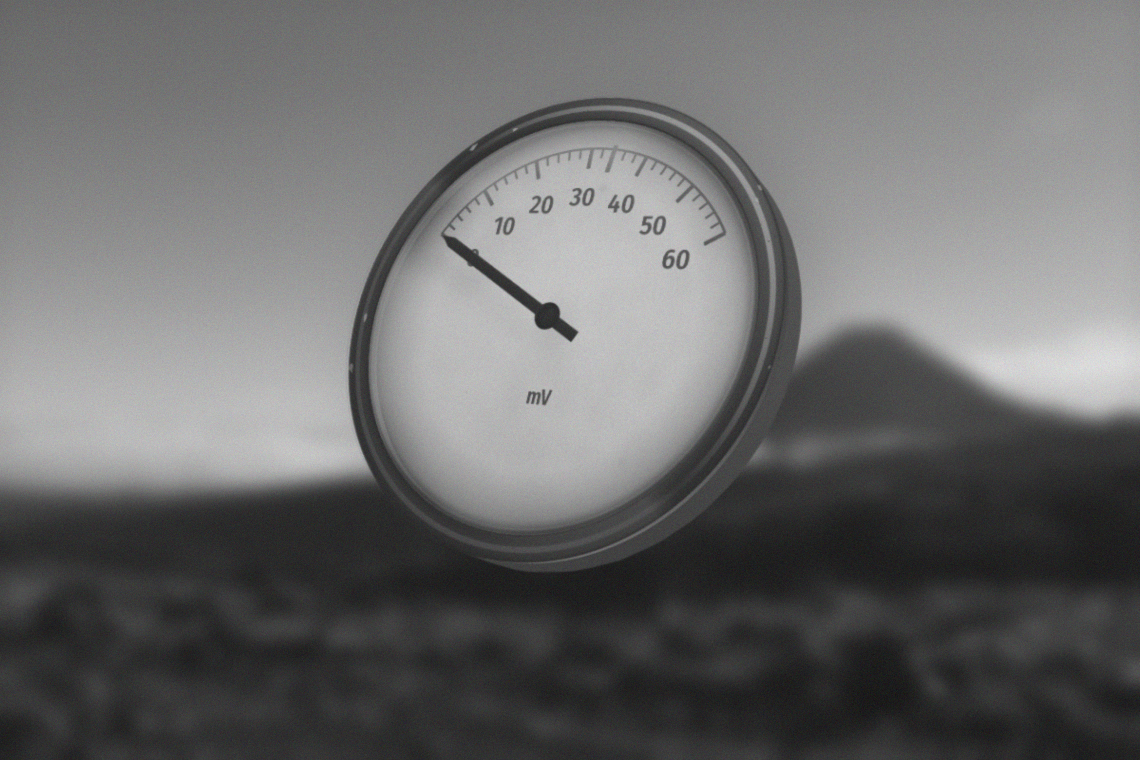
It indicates 0 mV
